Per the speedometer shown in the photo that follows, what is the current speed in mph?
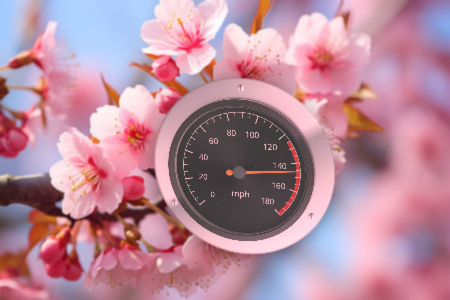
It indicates 145 mph
